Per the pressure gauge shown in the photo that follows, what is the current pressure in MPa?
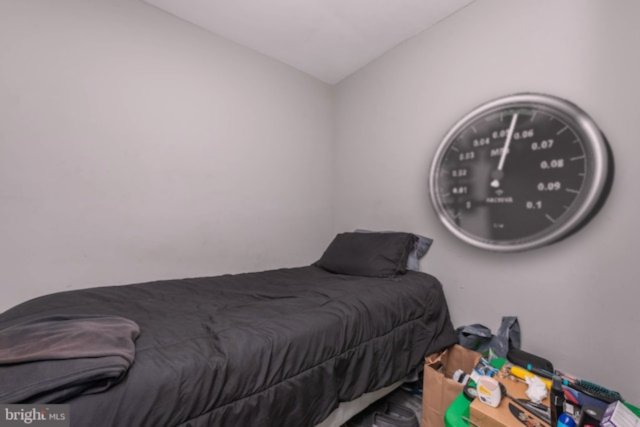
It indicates 0.055 MPa
